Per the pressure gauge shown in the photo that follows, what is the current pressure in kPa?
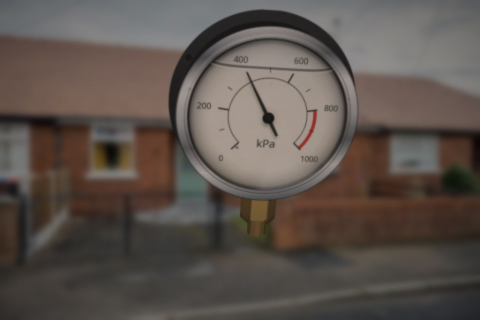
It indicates 400 kPa
